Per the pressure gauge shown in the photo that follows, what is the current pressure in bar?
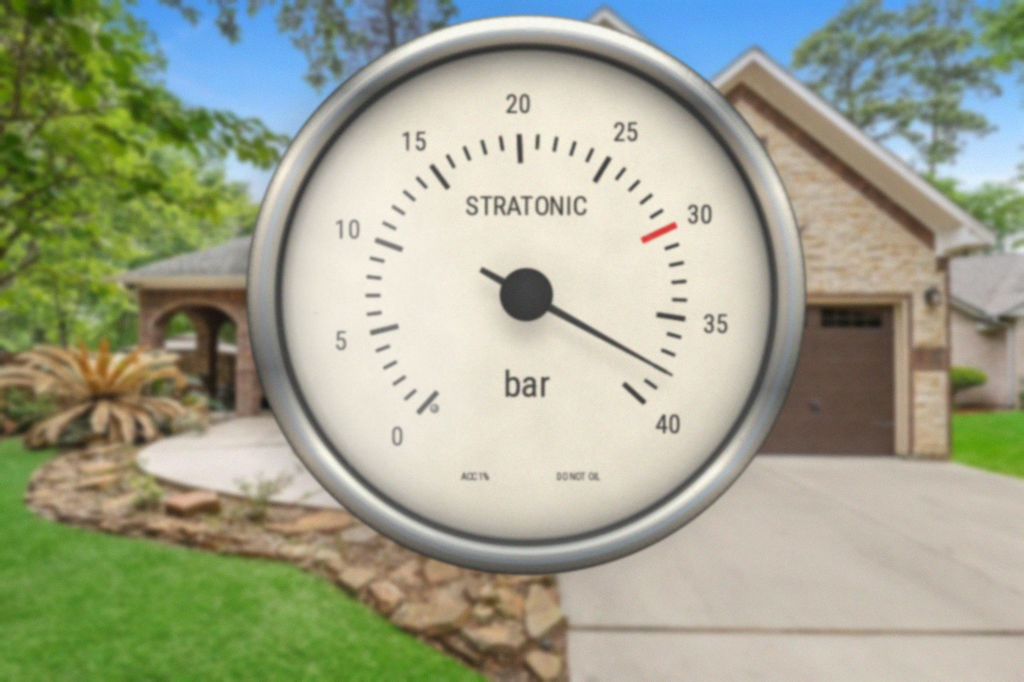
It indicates 38 bar
